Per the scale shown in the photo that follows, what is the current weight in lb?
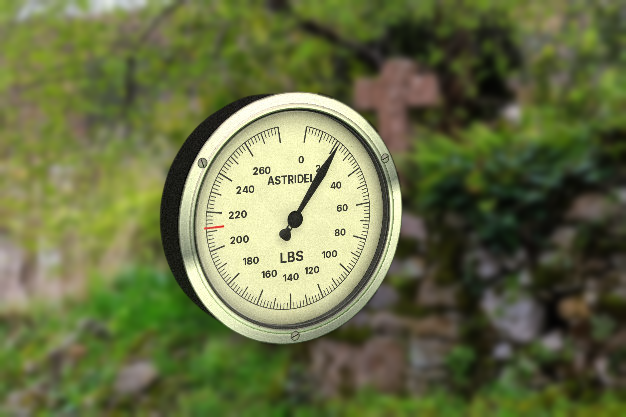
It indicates 20 lb
